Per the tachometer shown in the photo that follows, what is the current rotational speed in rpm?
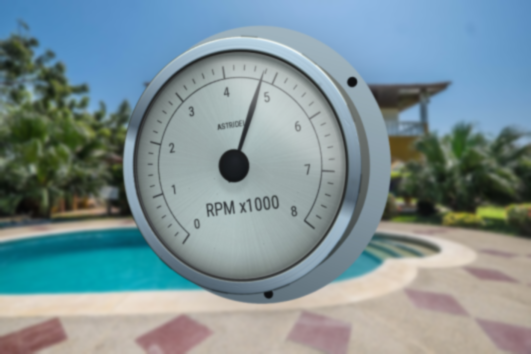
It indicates 4800 rpm
